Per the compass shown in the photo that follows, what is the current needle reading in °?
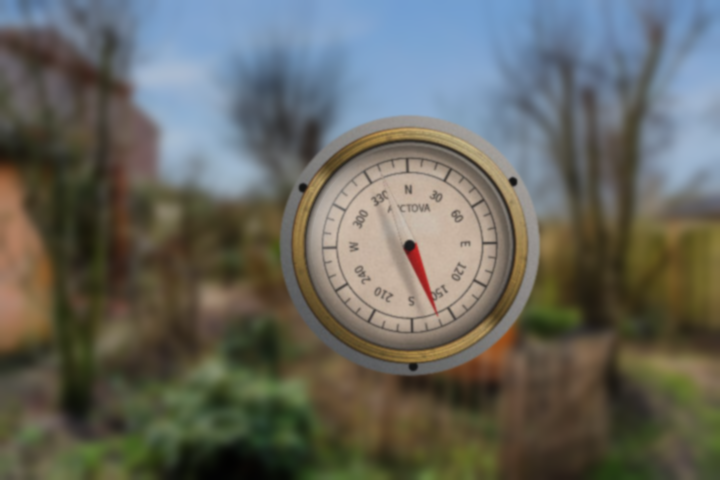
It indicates 160 °
